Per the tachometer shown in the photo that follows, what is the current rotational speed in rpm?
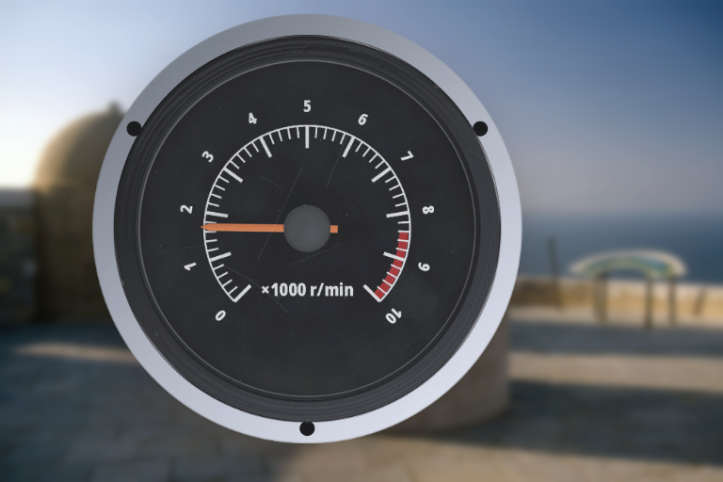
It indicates 1700 rpm
